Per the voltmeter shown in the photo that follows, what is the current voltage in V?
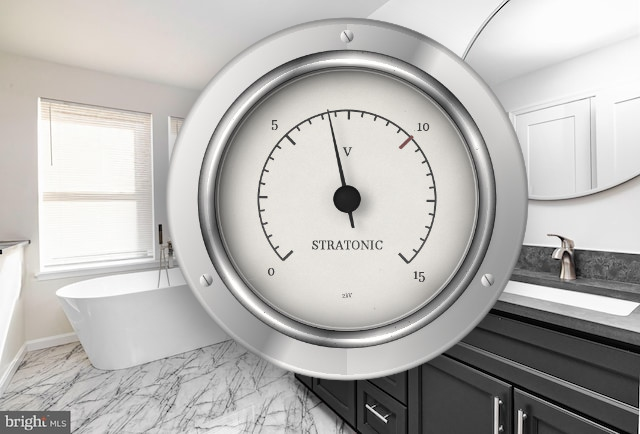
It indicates 6.75 V
